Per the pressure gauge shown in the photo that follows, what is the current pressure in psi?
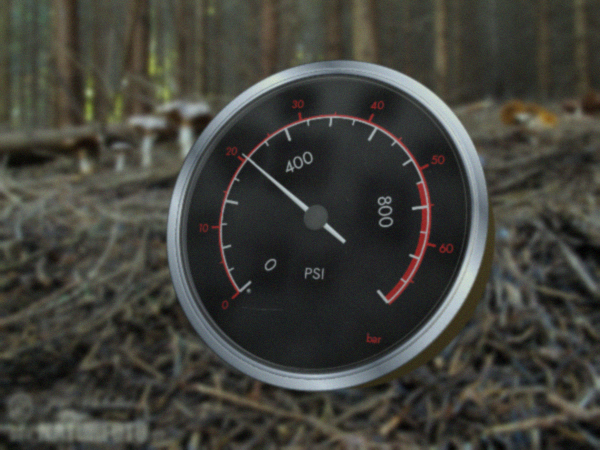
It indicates 300 psi
